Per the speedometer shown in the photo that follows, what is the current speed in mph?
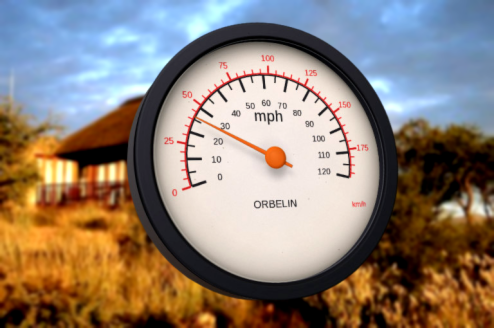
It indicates 25 mph
